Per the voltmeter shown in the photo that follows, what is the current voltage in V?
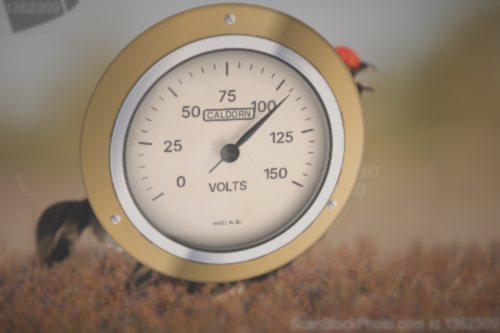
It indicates 105 V
